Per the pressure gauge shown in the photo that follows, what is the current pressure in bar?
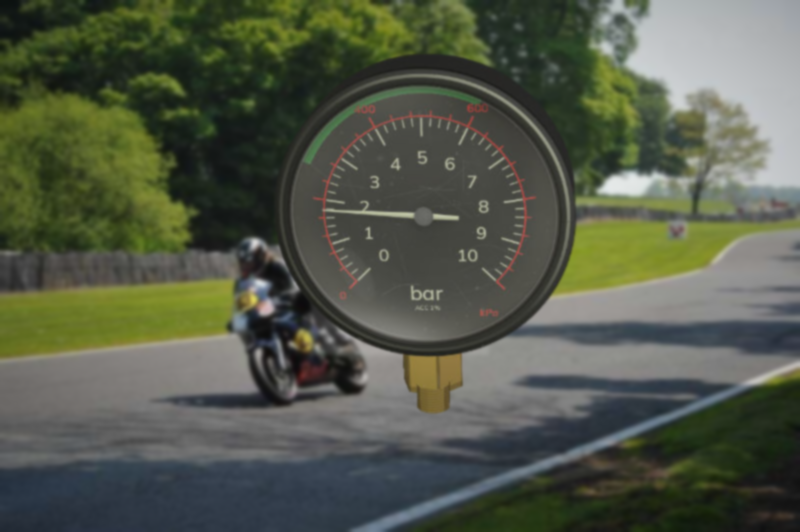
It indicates 1.8 bar
